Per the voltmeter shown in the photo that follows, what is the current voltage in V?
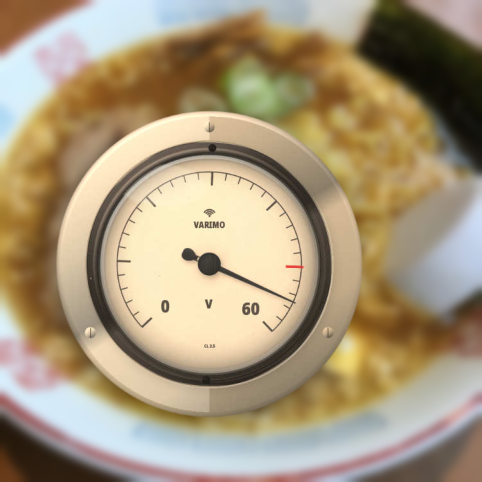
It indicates 55 V
